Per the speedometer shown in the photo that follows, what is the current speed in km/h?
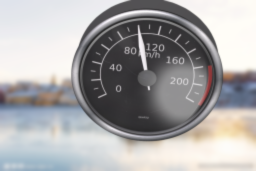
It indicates 100 km/h
